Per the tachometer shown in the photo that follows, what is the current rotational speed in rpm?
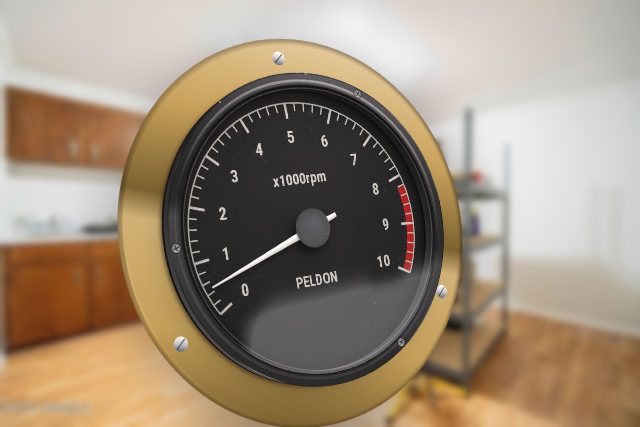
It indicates 500 rpm
